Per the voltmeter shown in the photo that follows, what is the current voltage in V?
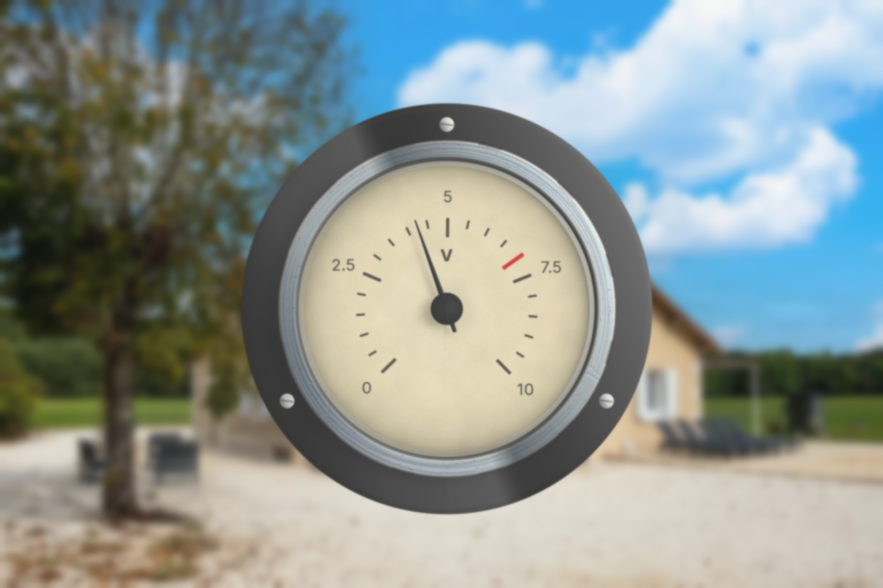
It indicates 4.25 V
